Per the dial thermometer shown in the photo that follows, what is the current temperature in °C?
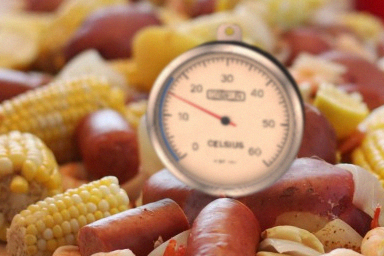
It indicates 15 °C
